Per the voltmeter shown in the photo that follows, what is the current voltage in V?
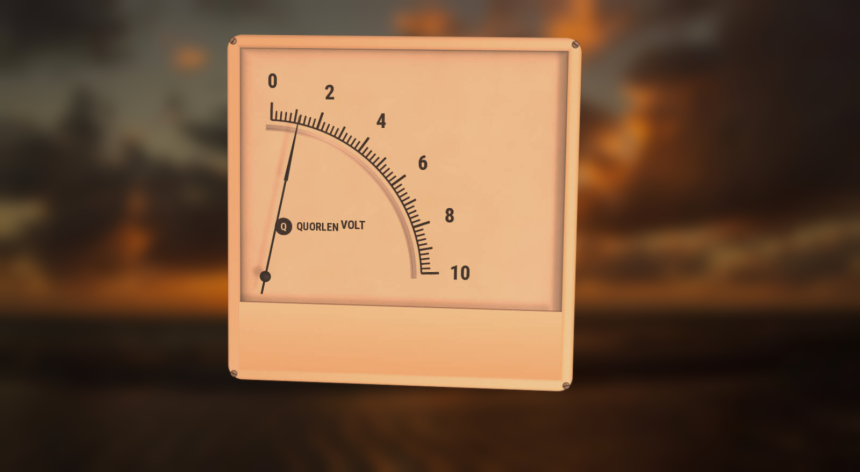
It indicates 1.2 V
